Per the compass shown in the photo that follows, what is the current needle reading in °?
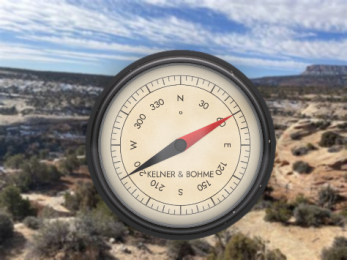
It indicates 60 °
